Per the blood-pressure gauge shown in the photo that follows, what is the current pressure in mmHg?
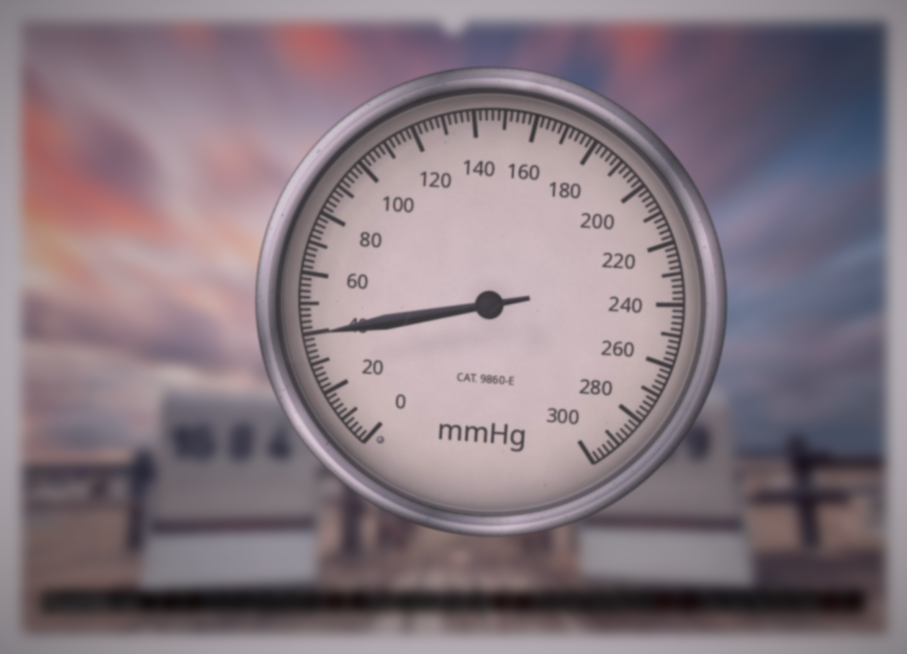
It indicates 40 mmHg
